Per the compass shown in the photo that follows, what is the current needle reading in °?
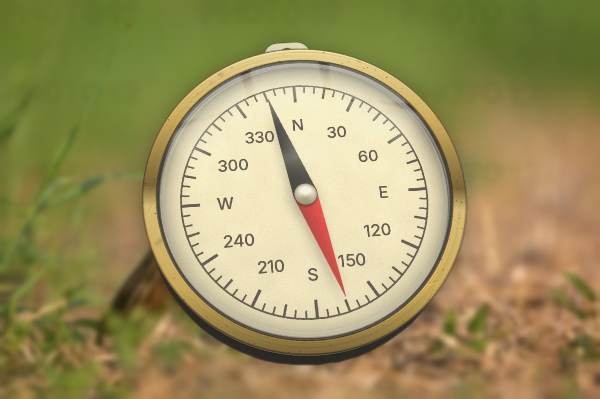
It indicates 165 °
